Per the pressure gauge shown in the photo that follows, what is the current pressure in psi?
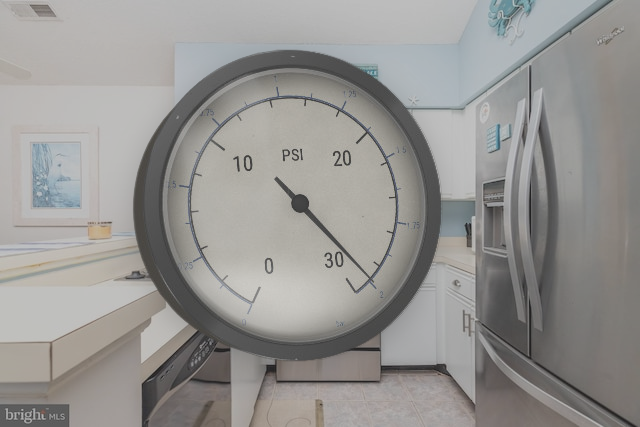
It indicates 29 psi
